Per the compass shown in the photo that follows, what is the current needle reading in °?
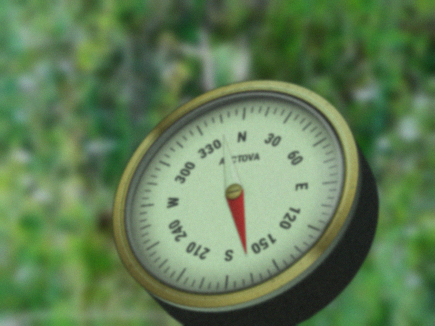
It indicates 165 °
